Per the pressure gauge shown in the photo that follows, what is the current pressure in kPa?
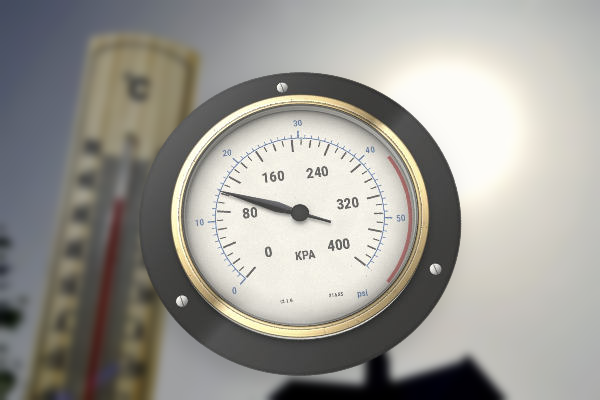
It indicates 100 kPa
